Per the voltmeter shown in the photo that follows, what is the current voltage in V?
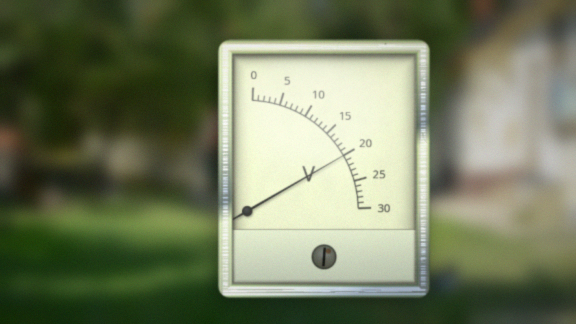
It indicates 20 V
